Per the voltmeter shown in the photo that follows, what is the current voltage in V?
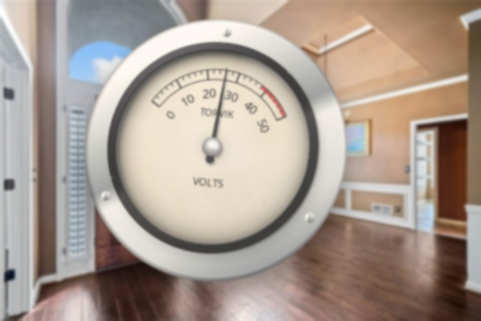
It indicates 26 V
